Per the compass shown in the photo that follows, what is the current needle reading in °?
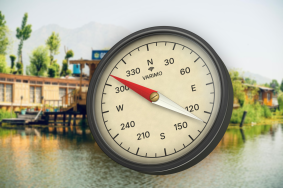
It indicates 310 °
